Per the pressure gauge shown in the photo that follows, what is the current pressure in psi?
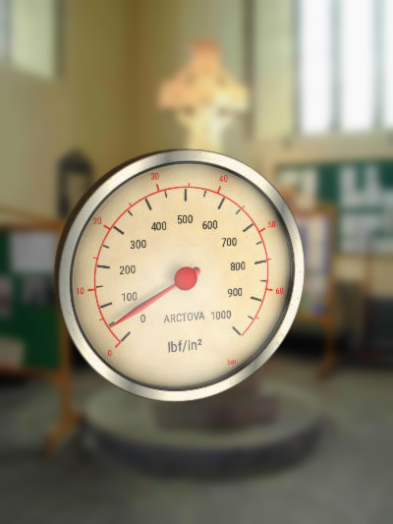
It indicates 50 psi
